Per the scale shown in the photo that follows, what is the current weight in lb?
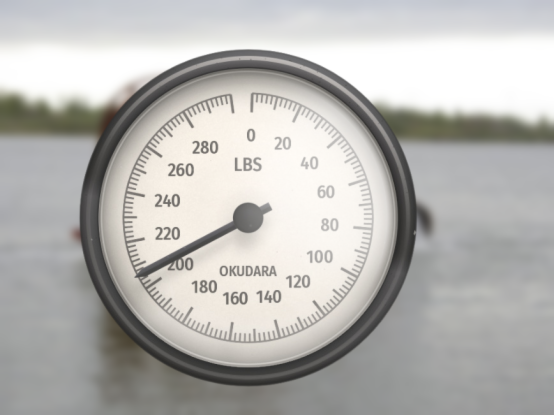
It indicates 206 lb
